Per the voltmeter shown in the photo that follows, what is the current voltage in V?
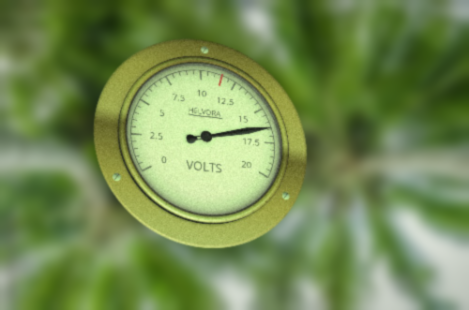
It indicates 16.5 V
